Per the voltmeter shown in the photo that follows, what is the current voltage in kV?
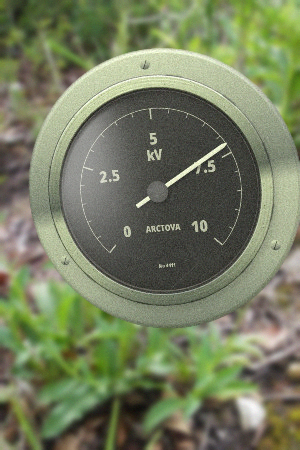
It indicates 7.25 kV
